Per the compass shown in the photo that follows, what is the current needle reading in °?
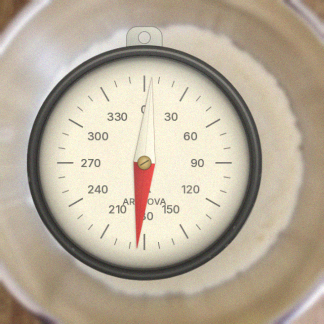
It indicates 185 °
